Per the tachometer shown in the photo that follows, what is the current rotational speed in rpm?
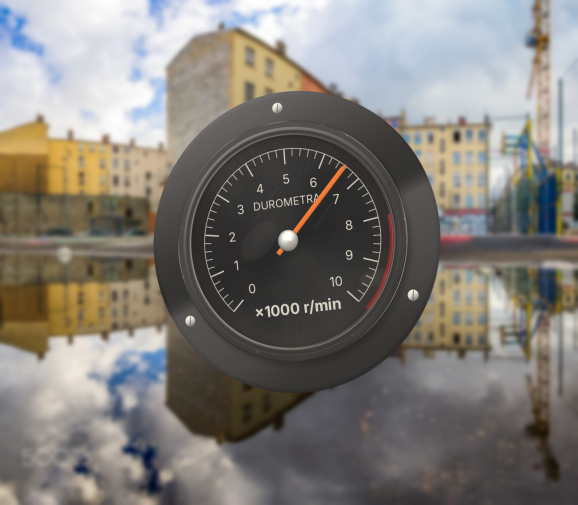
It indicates 6600 rpm
